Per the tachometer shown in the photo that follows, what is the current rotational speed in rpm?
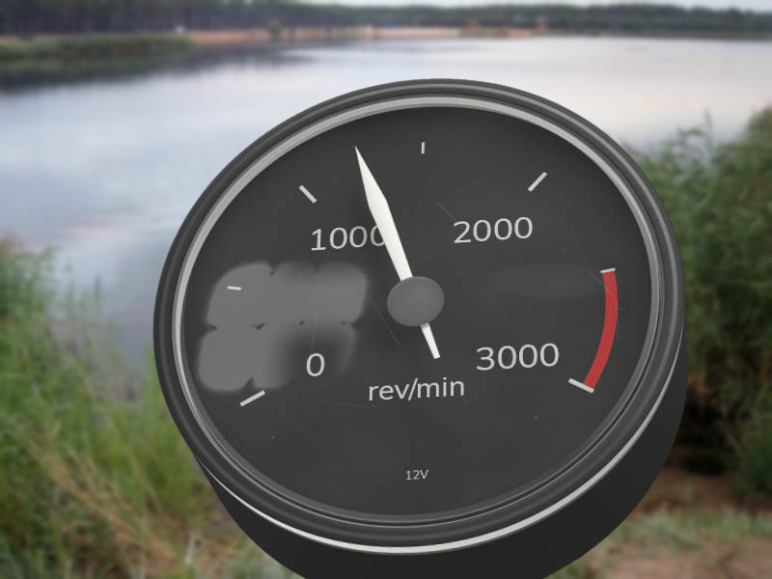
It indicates 1250 rpm
